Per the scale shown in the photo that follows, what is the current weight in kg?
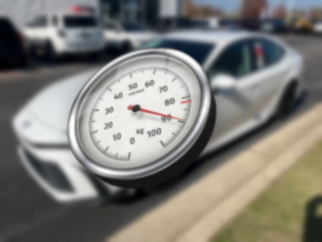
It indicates 90 kg
